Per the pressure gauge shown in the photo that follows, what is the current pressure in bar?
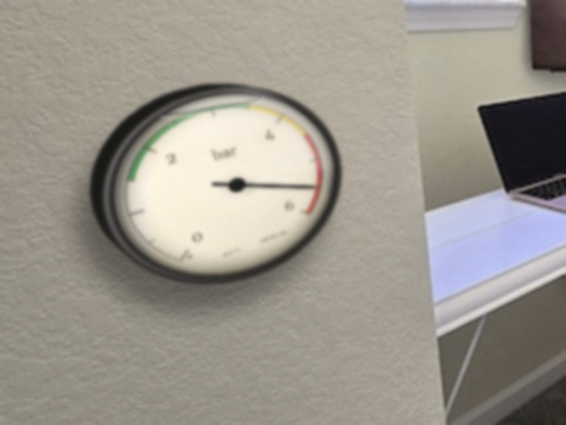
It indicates 5.5 bar
